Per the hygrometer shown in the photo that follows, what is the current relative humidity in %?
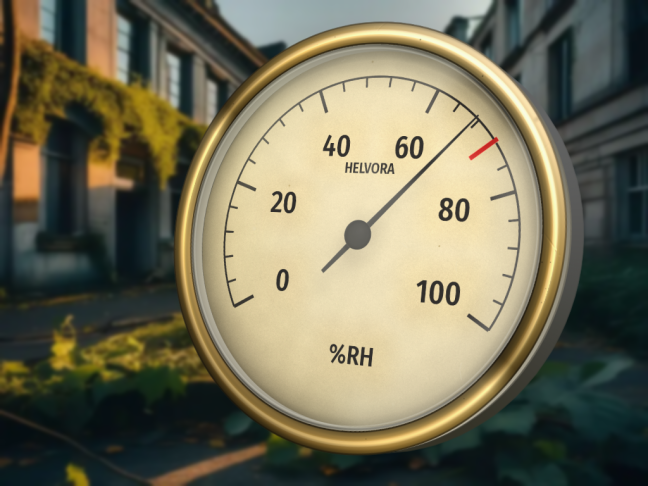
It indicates 68 %
